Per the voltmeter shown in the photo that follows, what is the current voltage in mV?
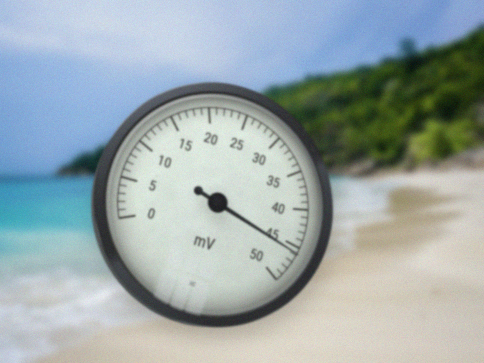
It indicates 46 mV
